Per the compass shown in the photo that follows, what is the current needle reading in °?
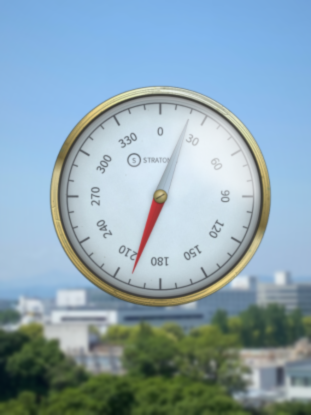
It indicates 200 °
